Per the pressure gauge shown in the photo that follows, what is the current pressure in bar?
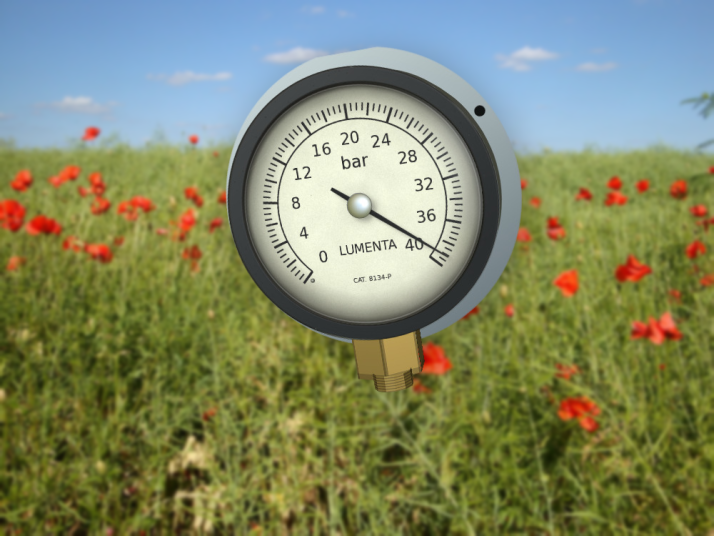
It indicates 39 bar
